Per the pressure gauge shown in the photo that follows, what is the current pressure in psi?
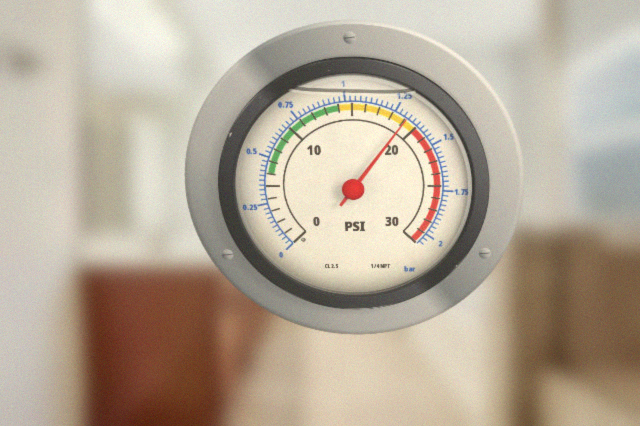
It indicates 19 psi
